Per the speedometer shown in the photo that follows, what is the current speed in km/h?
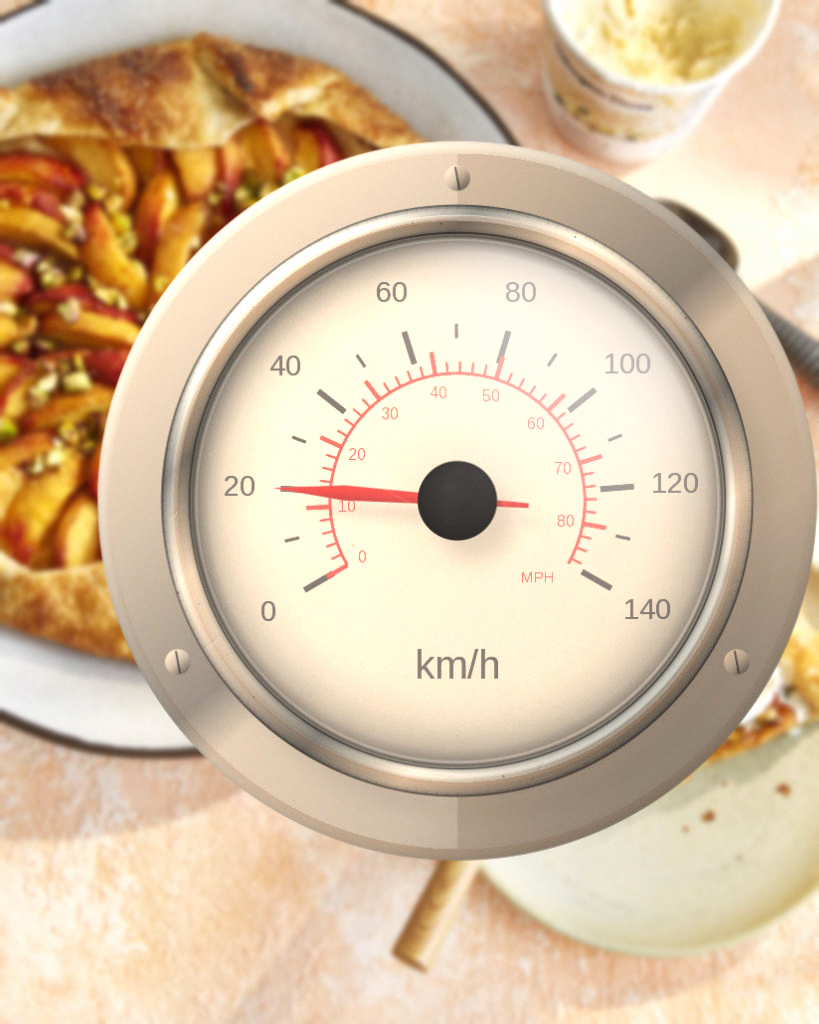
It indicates 20 km/h
